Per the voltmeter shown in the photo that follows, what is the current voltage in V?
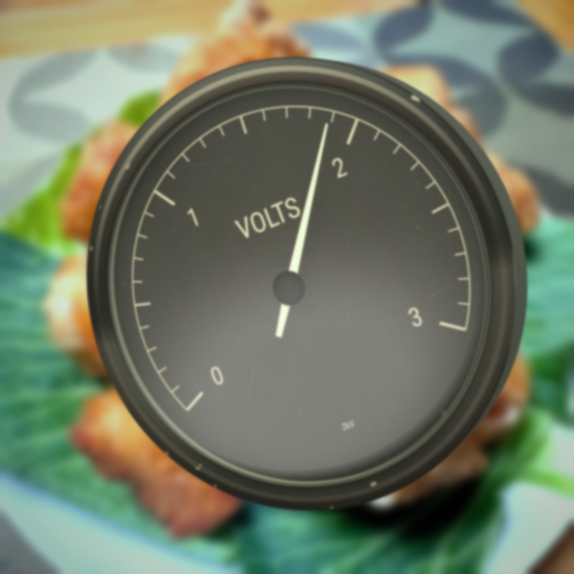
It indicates 1.9 V
